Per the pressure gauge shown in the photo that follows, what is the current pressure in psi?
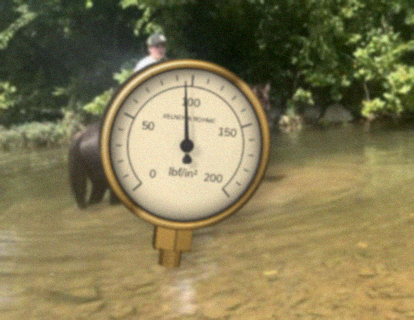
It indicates 95 psi
